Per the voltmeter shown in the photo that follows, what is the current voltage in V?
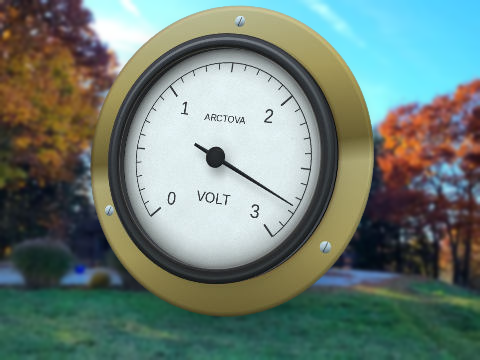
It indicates 2.75 V
